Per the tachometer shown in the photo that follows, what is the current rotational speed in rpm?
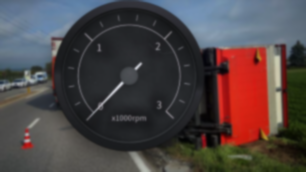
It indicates 0 rpm
